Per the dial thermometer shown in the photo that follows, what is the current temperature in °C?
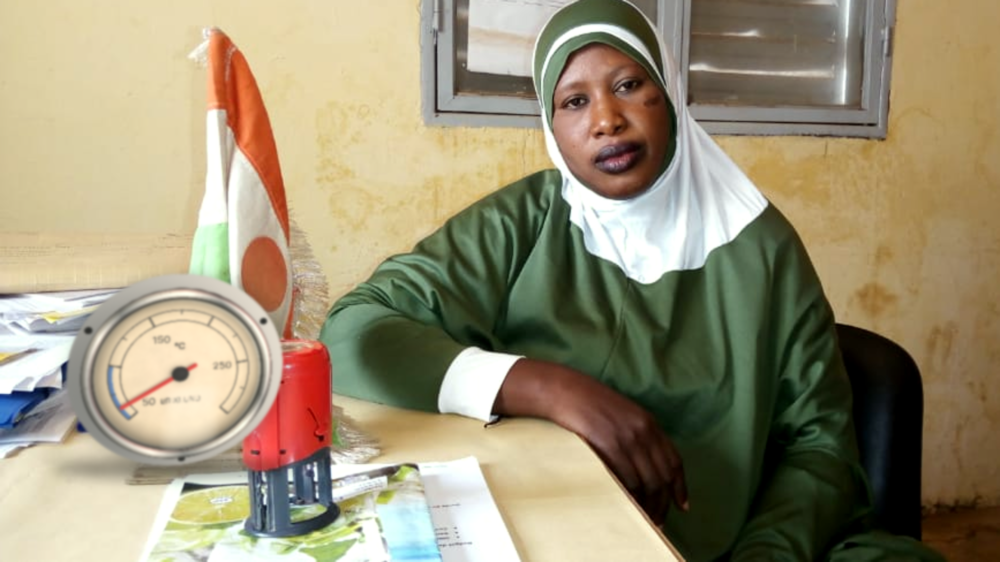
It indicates 62.5 °C
